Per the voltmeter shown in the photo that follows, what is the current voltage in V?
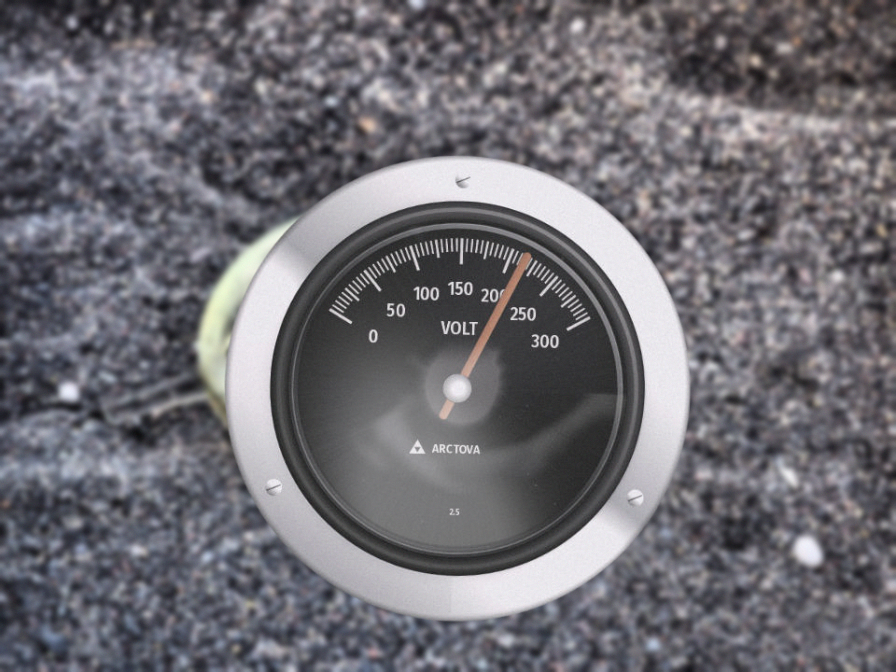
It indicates 215 V
